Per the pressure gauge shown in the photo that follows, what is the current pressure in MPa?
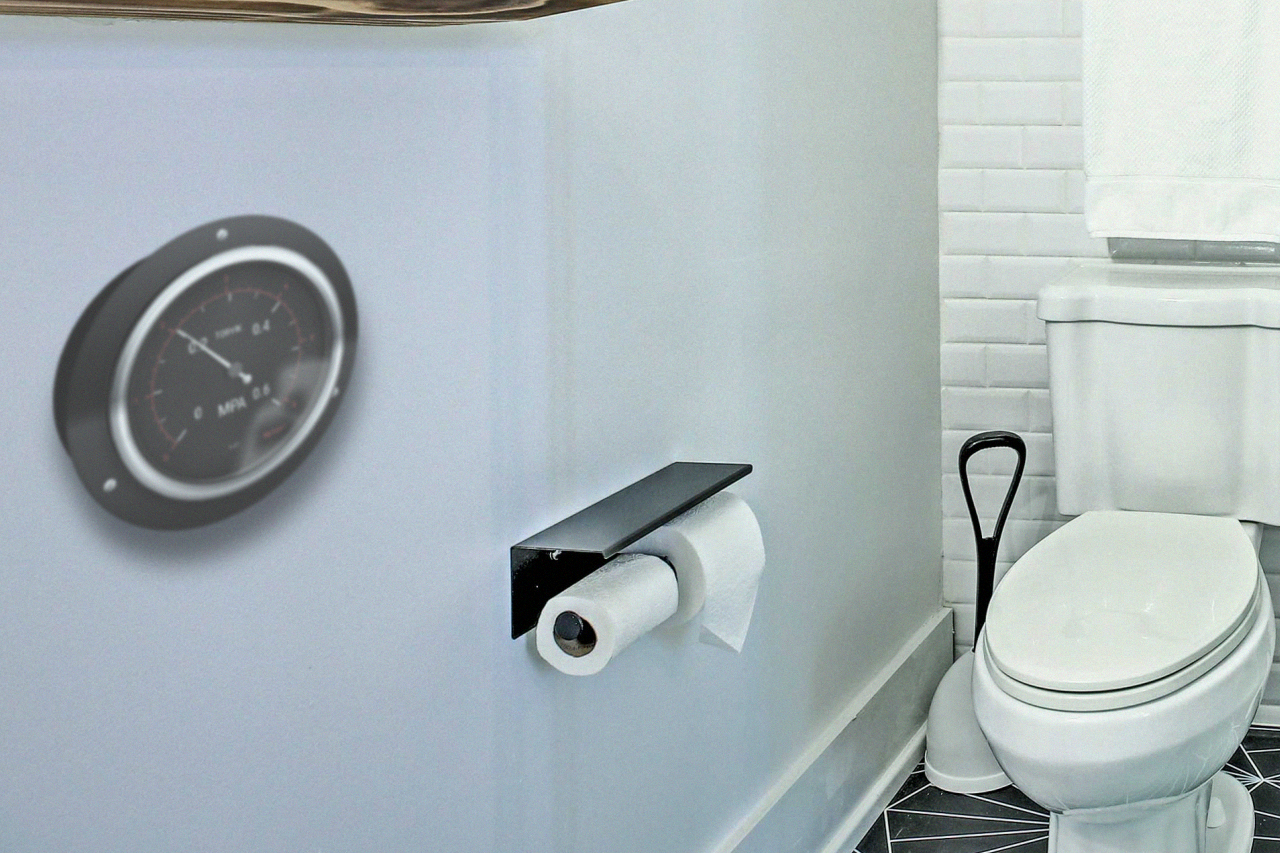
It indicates 0.2 MPa
